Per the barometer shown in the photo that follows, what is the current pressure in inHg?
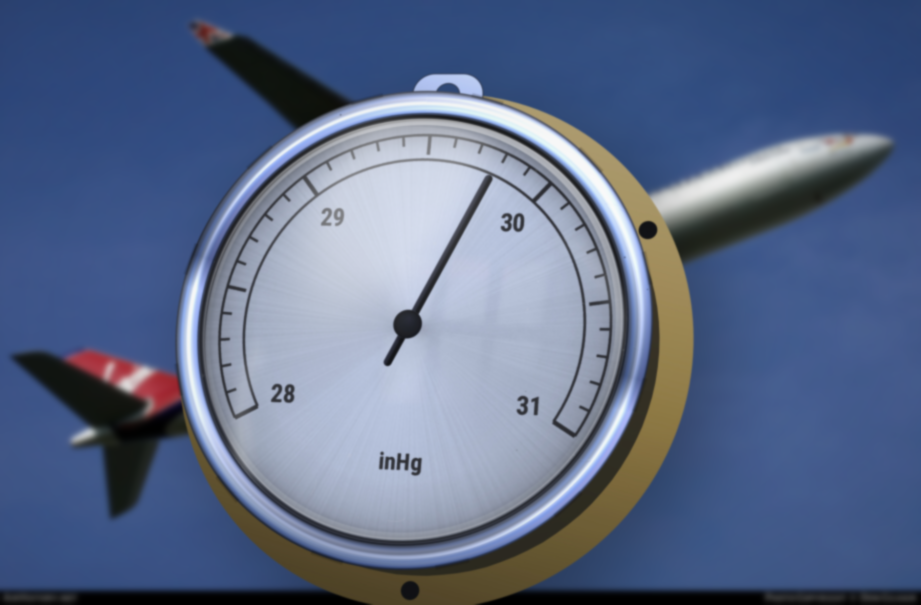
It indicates 29.8 inHg
